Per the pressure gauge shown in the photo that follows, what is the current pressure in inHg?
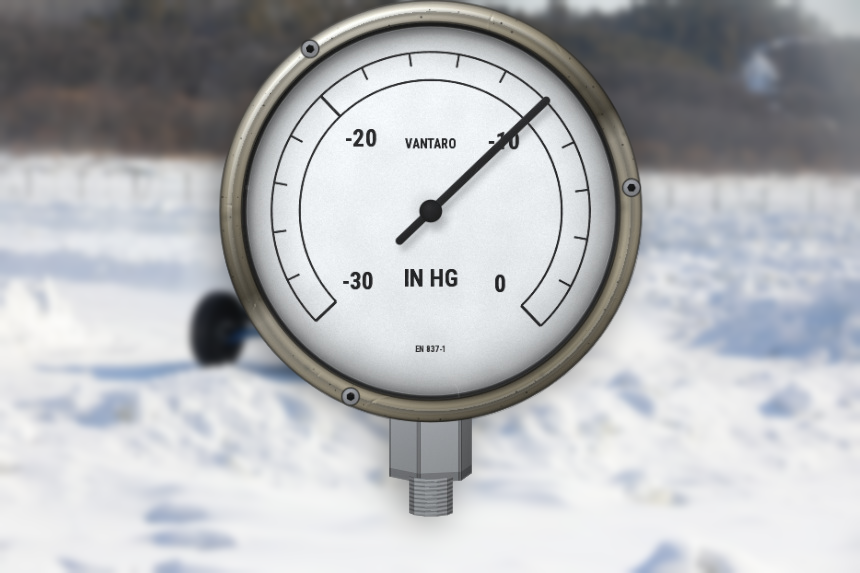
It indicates -10 inHg
